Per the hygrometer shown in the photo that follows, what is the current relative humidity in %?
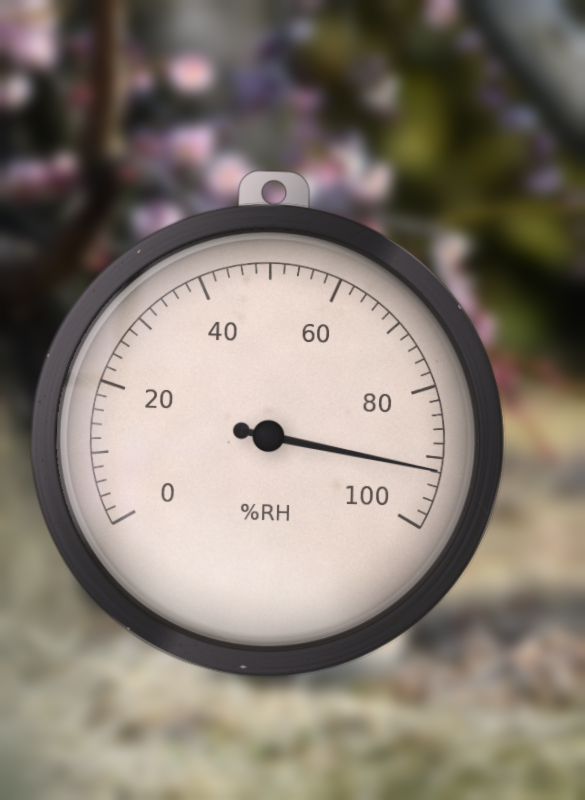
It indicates 92 %
